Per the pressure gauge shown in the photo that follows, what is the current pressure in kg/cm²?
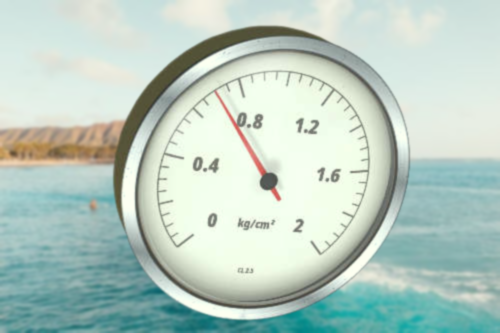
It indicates 0.7 kg/cm²
